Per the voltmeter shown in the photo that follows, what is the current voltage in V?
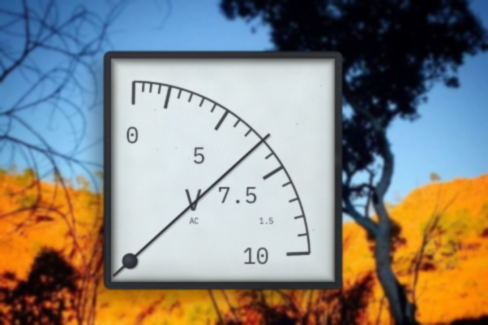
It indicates 6.5 V
